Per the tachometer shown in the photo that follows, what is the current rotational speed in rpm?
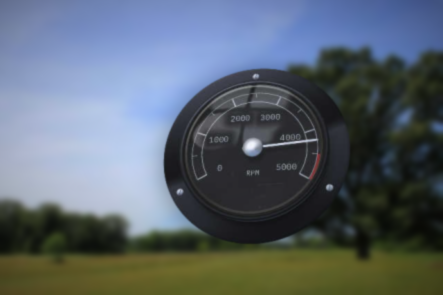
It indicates 4250 rpm
